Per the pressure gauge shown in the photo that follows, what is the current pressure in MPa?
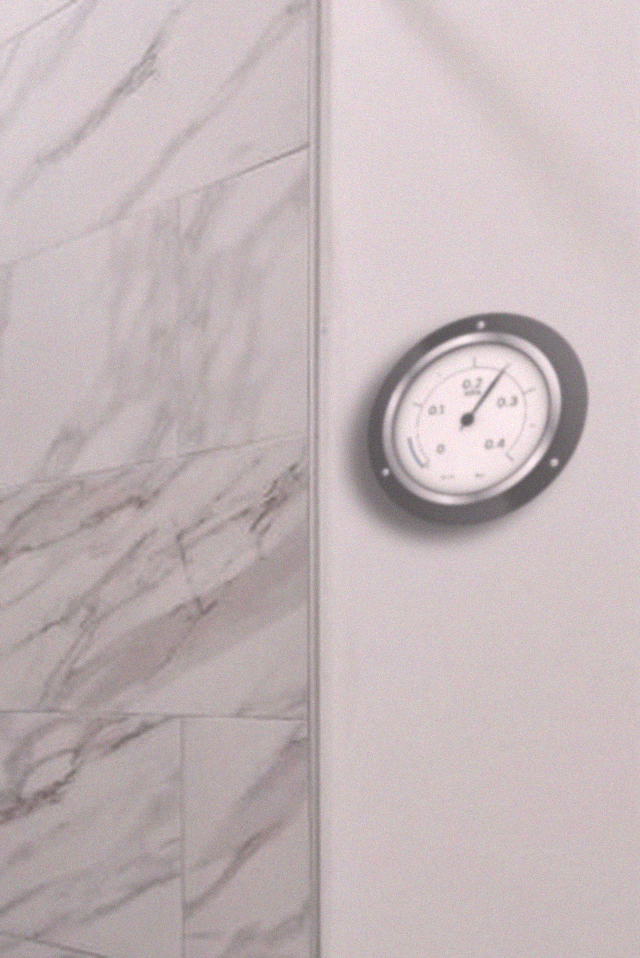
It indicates 0.25 MPa
